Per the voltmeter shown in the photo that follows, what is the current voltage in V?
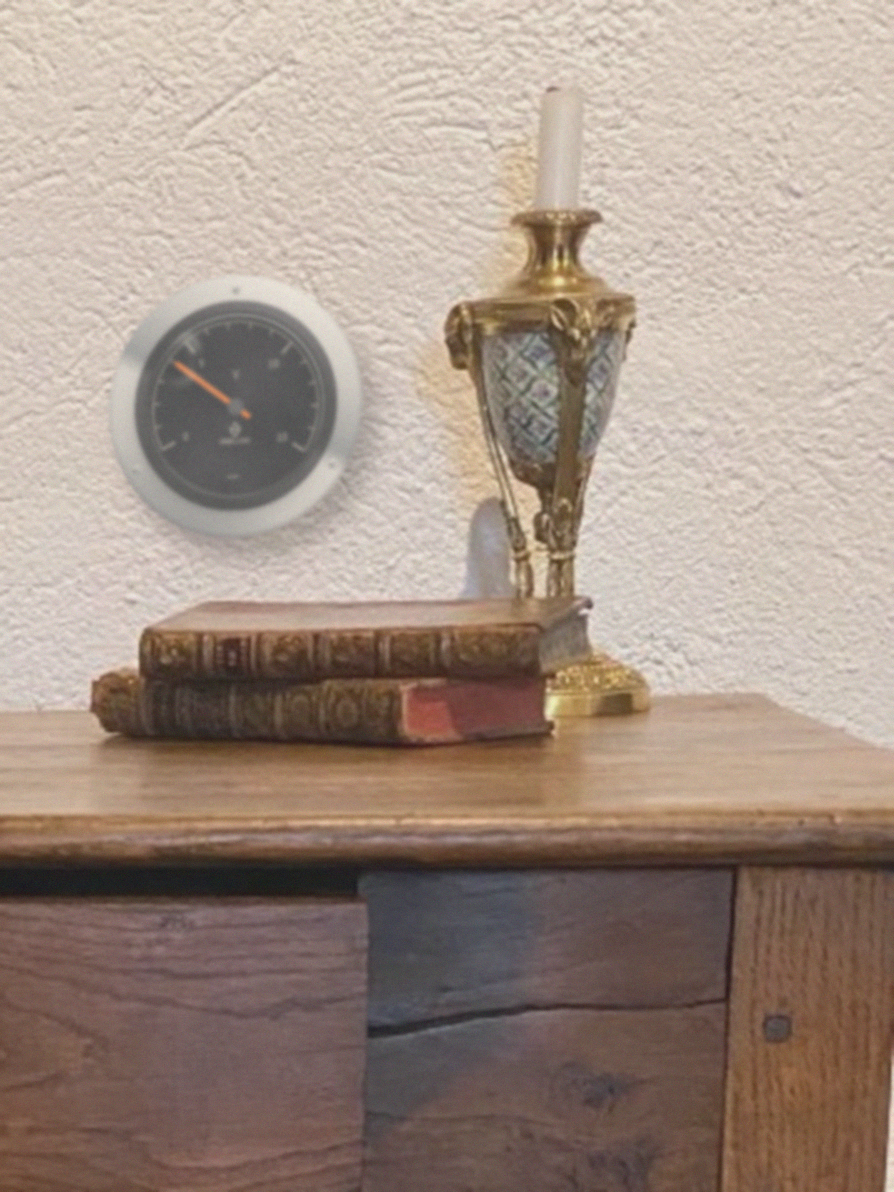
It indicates 4 V
